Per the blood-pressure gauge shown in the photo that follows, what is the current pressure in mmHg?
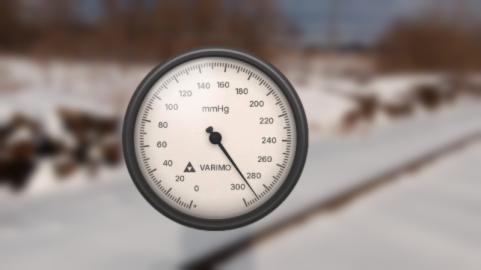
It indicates 290 mmHg
